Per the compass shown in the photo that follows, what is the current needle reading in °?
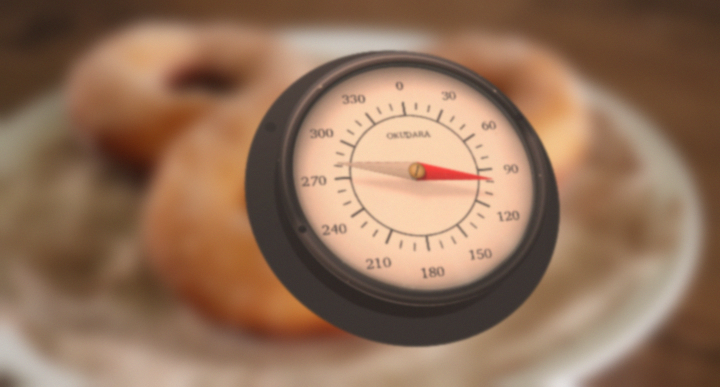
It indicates 100 °
